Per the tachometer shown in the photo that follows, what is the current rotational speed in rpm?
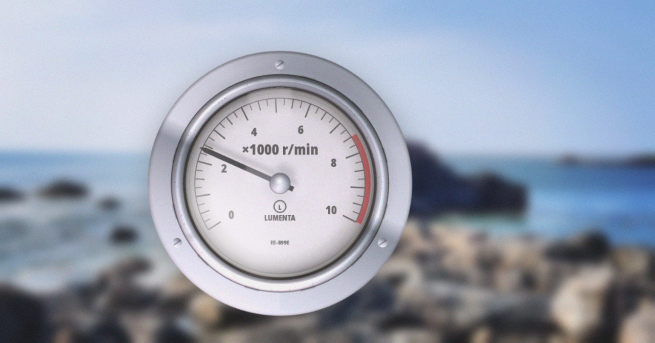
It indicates 2375 rpm
